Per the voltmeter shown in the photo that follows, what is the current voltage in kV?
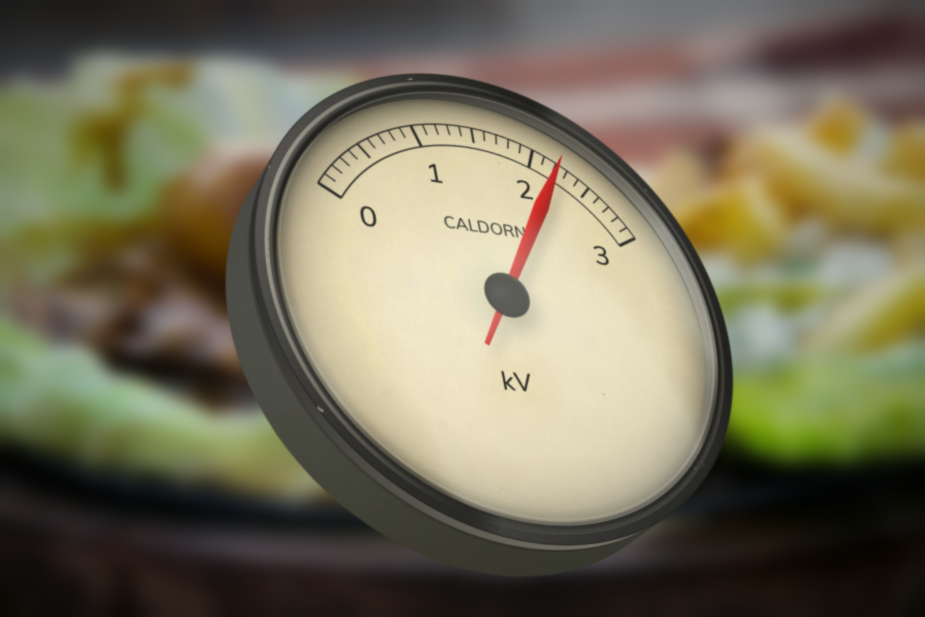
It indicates 2.2 kV
